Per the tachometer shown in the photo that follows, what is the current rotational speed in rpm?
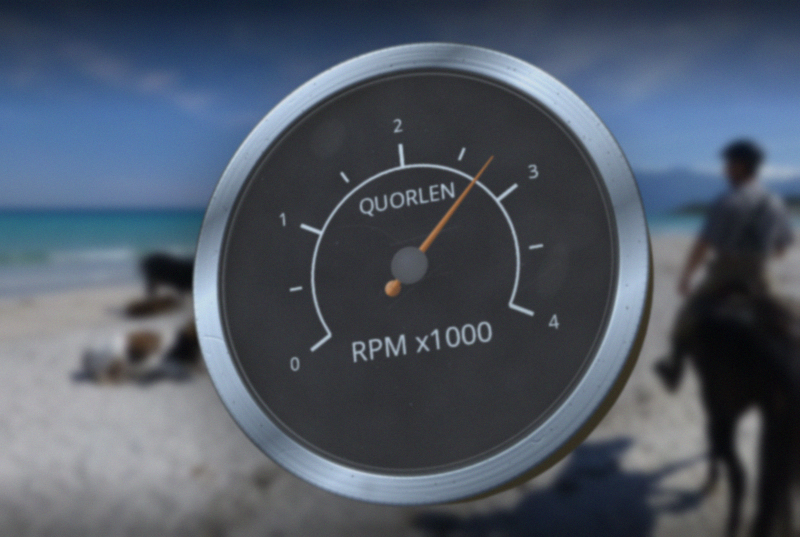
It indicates 2750 rpm
